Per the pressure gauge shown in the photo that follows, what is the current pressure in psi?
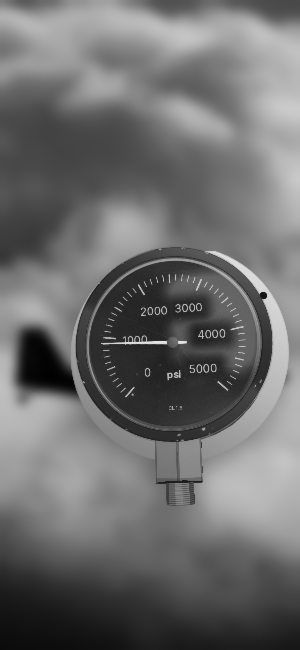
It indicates 900 psi
